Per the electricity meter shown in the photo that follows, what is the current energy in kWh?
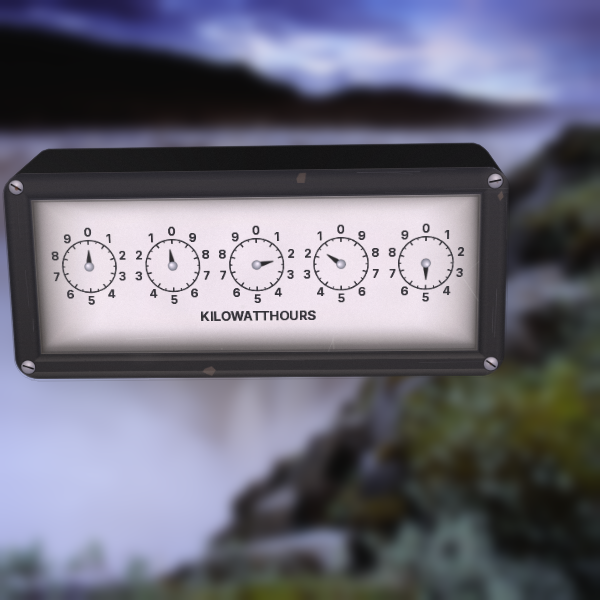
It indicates 215 kWh
